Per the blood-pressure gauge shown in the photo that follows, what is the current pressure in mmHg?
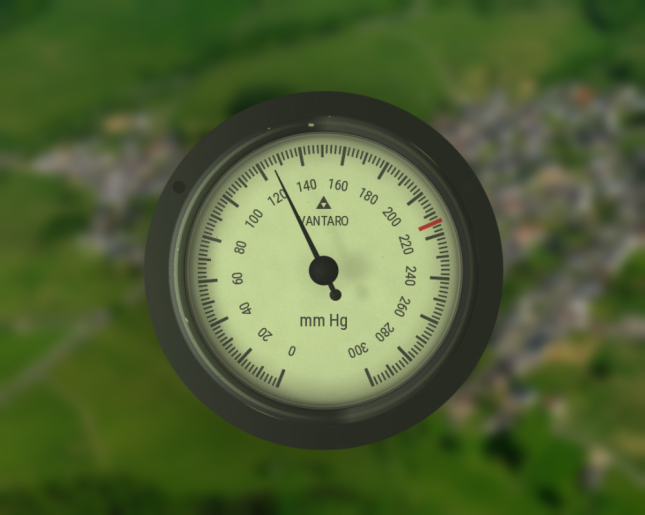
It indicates 126 mmHg
